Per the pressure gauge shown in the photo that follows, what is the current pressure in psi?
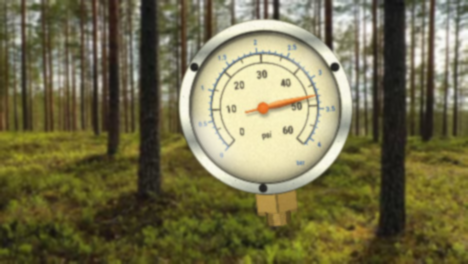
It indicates 47.5 psi
